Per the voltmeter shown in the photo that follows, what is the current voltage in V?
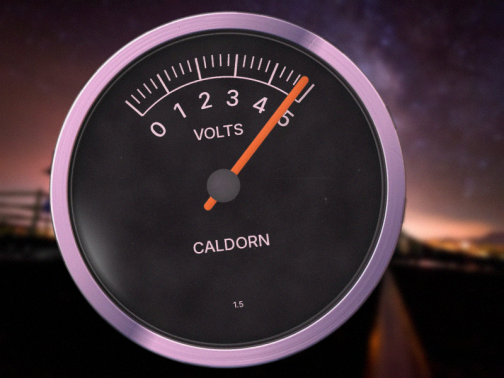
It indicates 4.8 V
